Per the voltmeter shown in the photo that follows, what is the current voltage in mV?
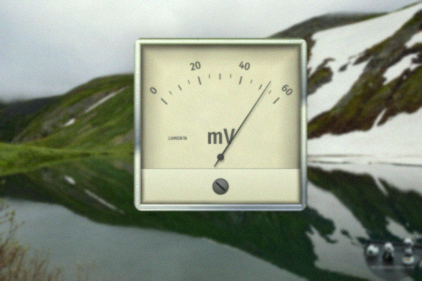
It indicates 52.5 mV
